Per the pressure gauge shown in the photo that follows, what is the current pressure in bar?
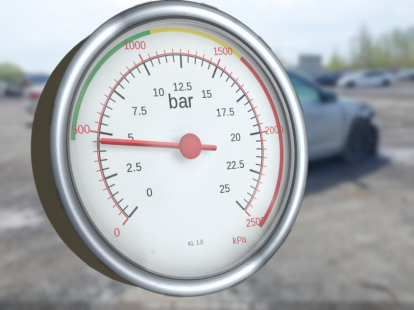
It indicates 4.5 bar
